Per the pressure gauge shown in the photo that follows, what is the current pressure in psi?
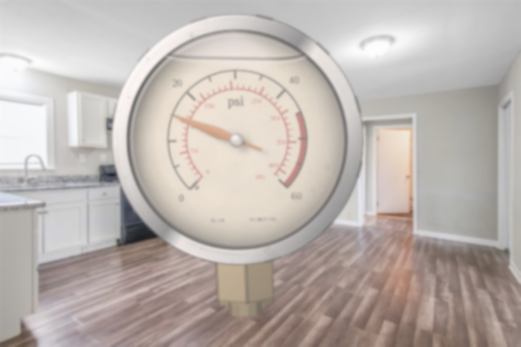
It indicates 15 psi
